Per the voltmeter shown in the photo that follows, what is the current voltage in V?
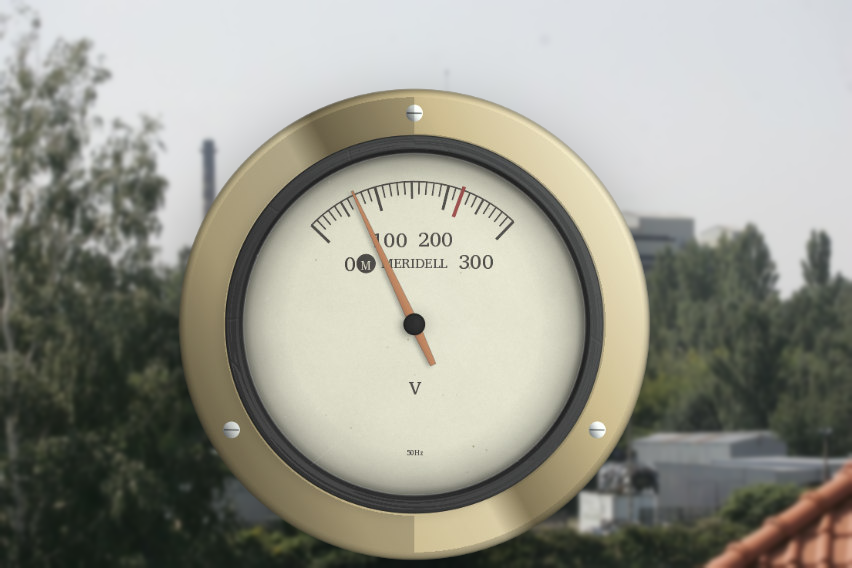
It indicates 70 V
